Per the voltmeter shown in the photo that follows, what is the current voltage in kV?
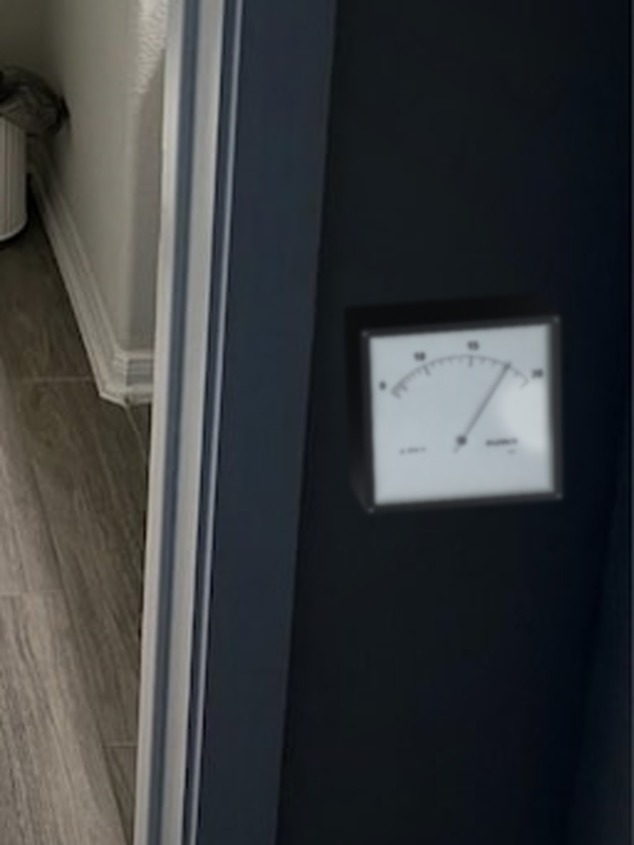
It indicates 18 kV
